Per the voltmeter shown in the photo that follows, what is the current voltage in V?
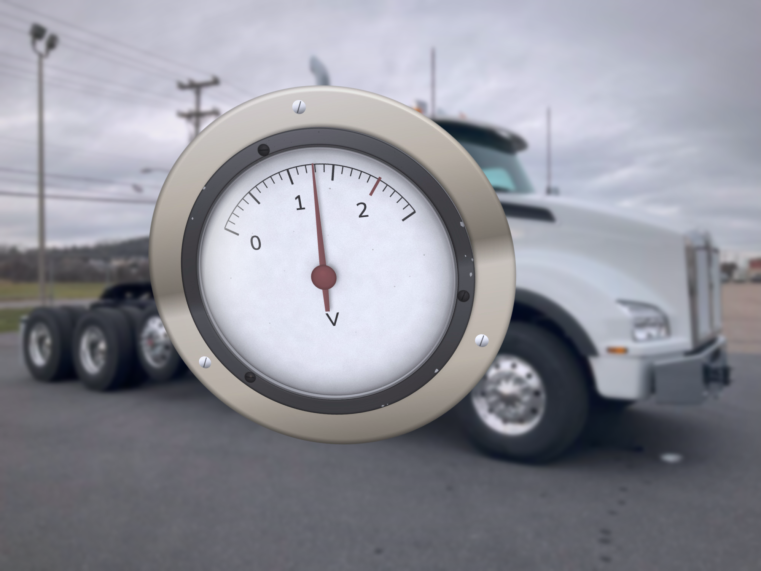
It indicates 1.3 V
